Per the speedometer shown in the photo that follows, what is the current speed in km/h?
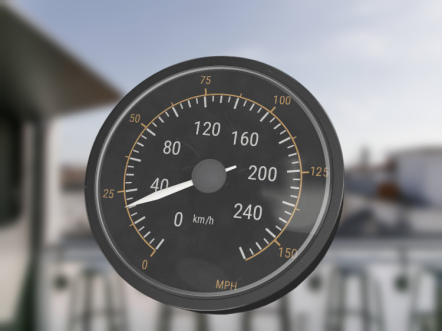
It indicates 30 km/h
